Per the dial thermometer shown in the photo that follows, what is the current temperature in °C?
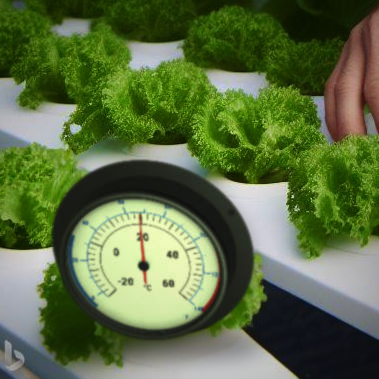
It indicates 20 °C
